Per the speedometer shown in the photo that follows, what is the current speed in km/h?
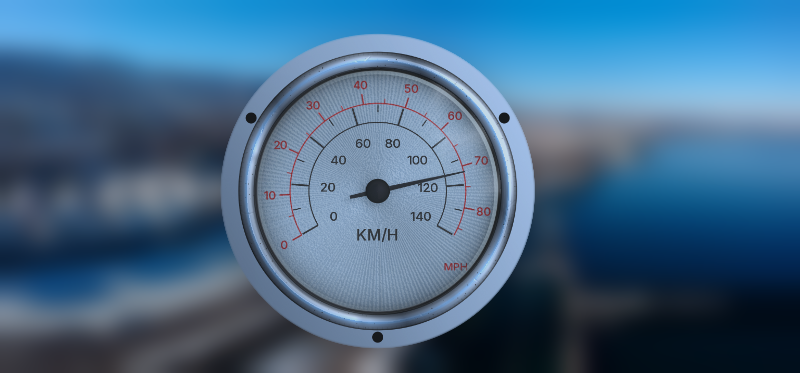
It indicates 115 km/h
